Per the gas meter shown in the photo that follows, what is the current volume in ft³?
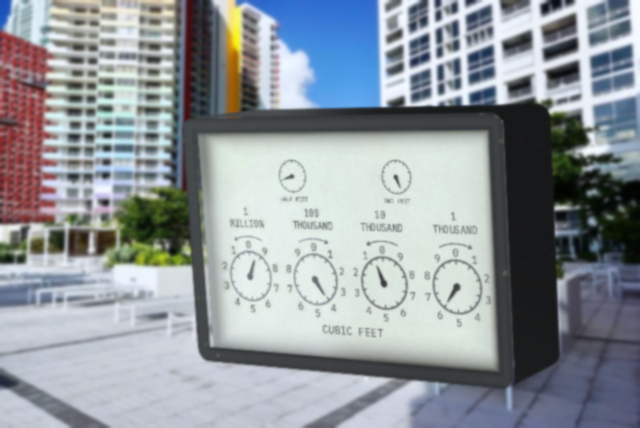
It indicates 940600 ft³
